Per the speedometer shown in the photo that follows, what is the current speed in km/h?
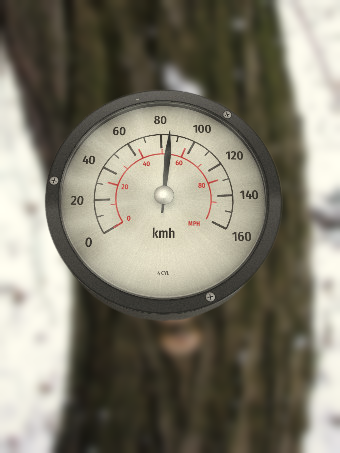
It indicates 85 km/h
